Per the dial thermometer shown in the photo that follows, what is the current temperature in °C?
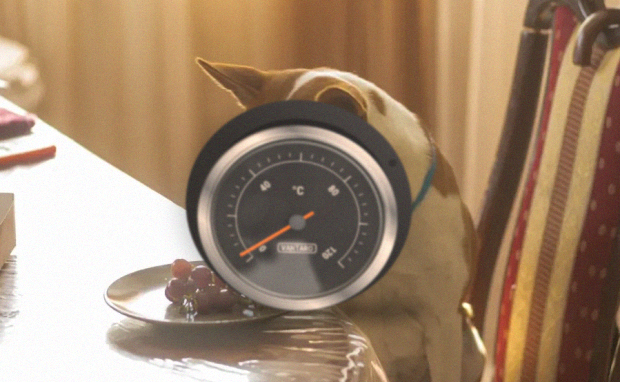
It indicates 4 °C
